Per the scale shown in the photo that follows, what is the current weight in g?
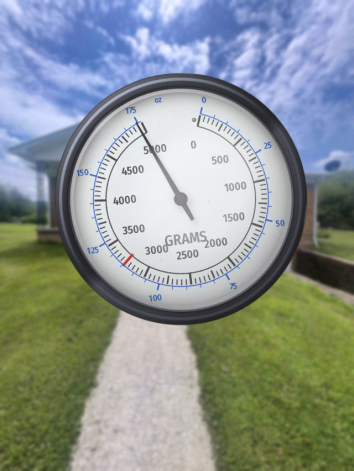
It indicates 4950 g
